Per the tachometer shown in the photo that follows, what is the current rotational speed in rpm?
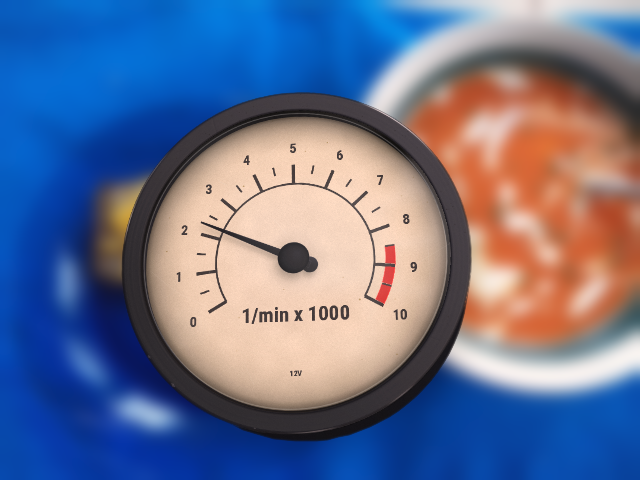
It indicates 2250 rpm
